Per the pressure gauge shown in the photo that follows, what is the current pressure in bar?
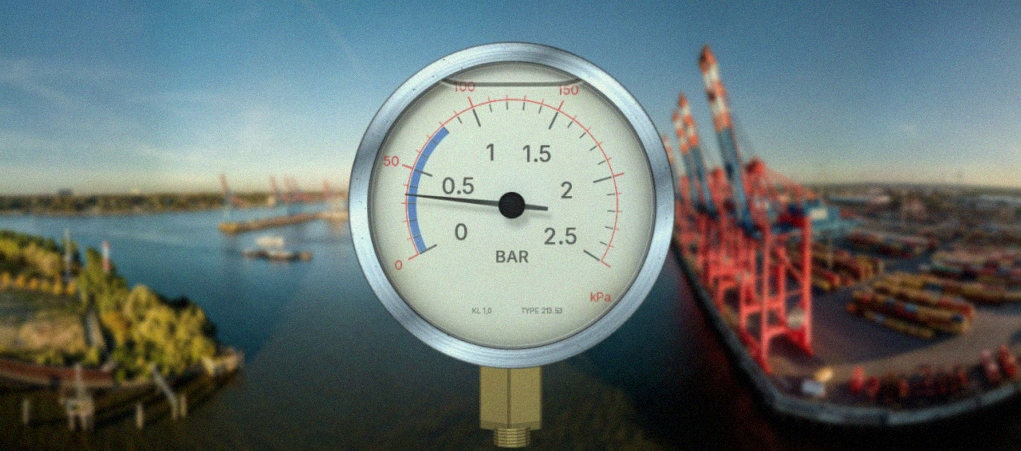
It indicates 0.35 bar
